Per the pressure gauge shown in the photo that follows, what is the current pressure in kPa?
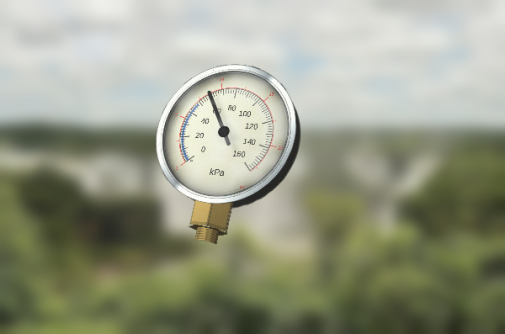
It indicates 60 kPa
